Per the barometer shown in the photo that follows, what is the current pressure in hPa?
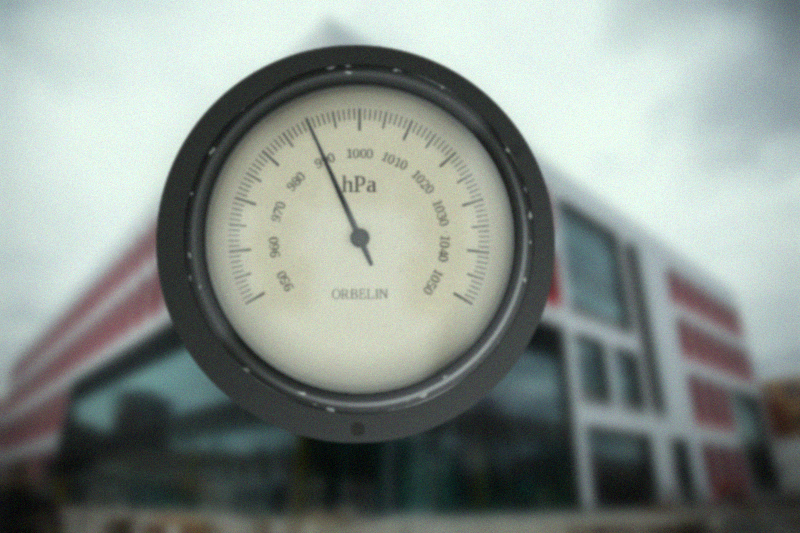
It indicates 990 hPa
